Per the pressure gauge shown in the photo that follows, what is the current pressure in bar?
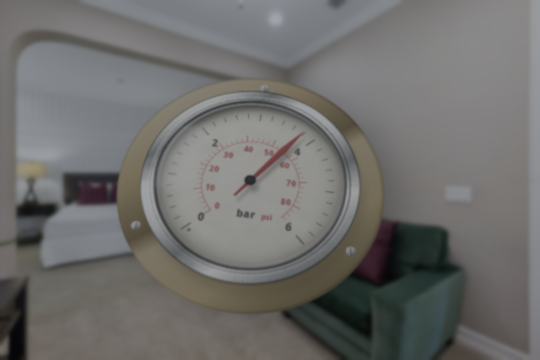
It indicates 3.8 bar
